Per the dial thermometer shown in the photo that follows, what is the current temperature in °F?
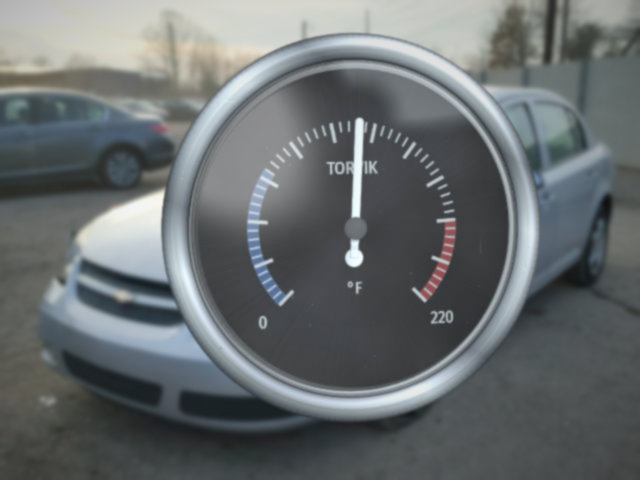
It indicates 112 °F
